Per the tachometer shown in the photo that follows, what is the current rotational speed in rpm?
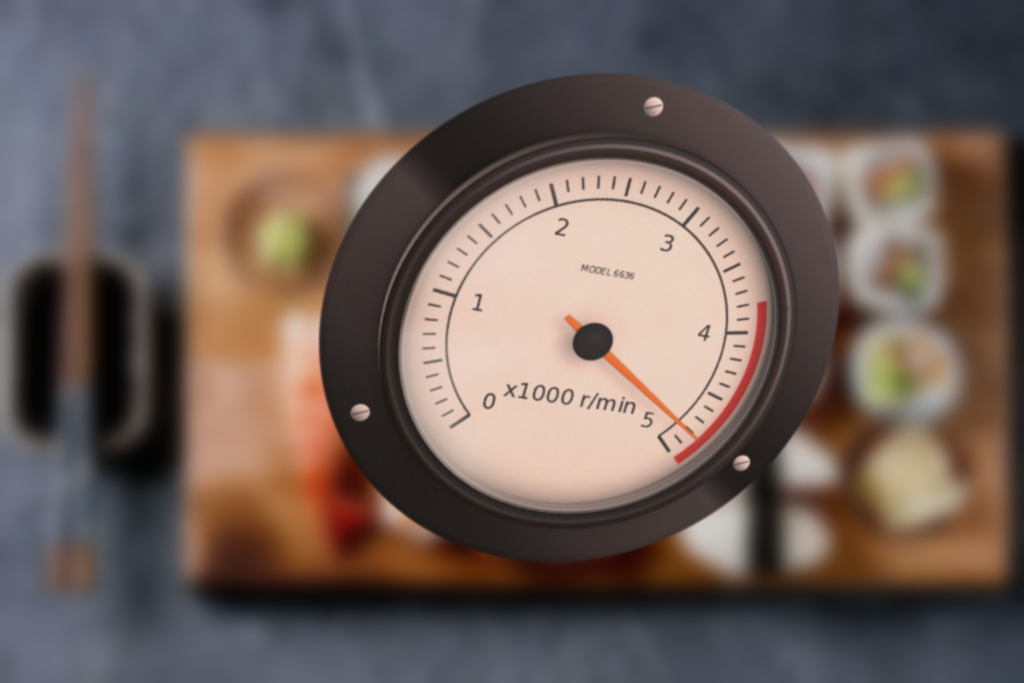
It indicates 4800 rpm
